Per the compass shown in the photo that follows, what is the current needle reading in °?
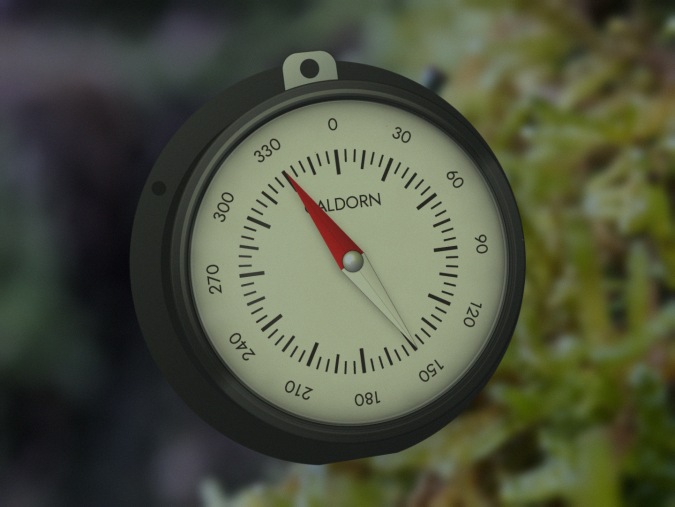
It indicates 330 °
